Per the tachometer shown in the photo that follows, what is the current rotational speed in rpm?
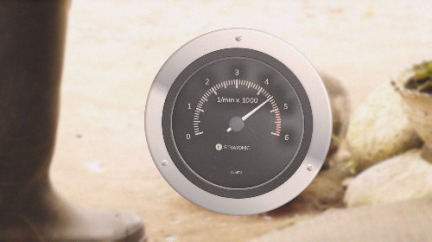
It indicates 4500 rpm
